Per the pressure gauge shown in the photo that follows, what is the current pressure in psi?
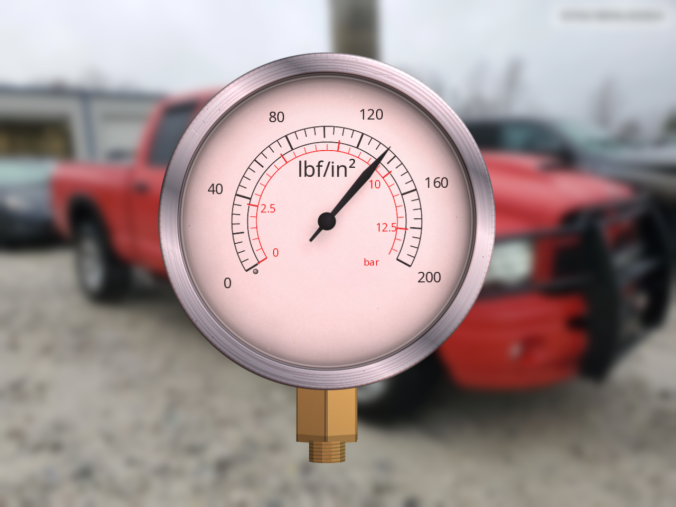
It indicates 135 psi
